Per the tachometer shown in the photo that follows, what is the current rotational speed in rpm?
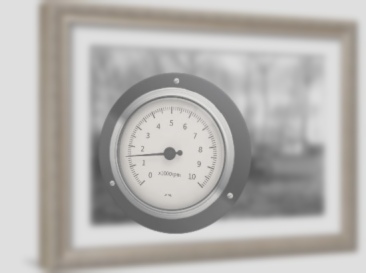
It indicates 1500 rpm
